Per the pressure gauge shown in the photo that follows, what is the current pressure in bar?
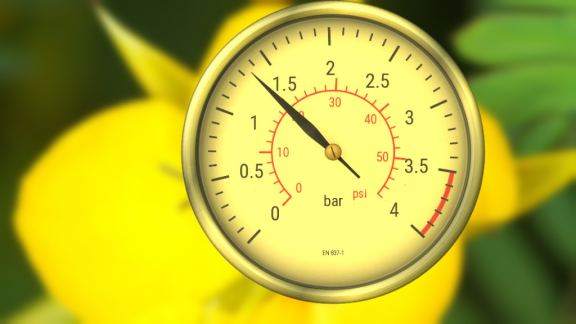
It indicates 1.35 bar
